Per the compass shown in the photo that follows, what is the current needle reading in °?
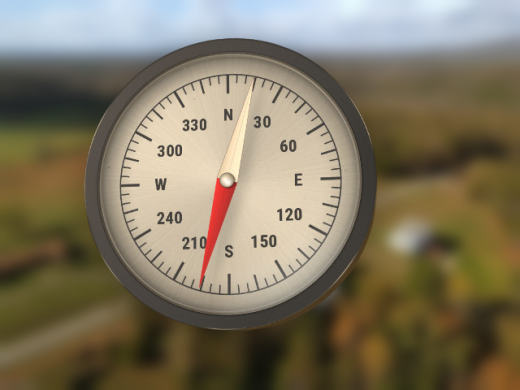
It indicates 195 °
